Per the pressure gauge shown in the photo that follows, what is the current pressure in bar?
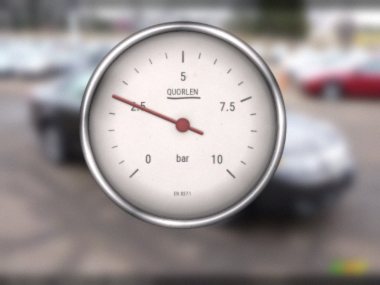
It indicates 2.5 bar
